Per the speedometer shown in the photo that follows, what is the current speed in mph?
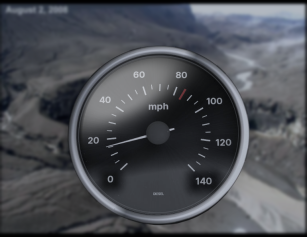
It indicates 15 mph
